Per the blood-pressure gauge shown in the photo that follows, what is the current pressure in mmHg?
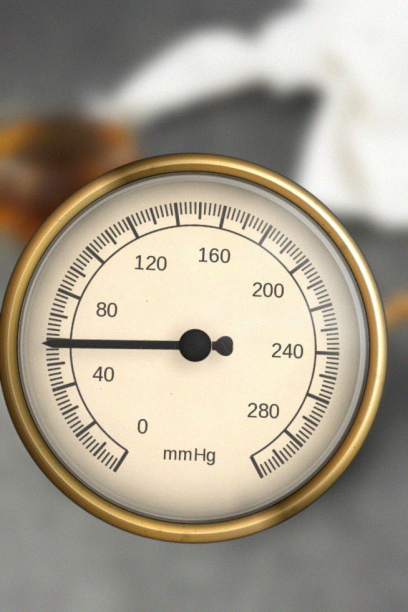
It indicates 58 mmHg
